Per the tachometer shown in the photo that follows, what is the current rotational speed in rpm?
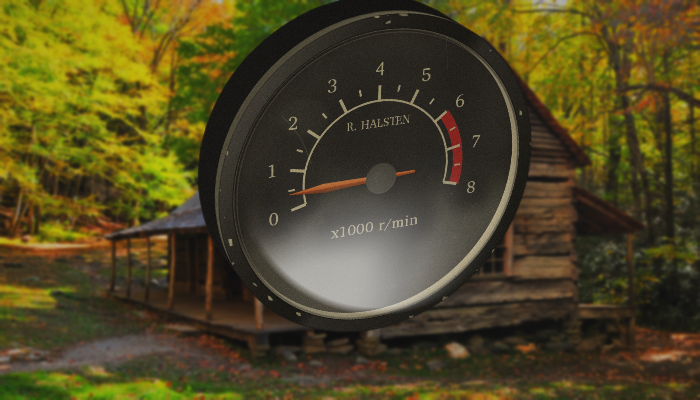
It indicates 500 rpm
